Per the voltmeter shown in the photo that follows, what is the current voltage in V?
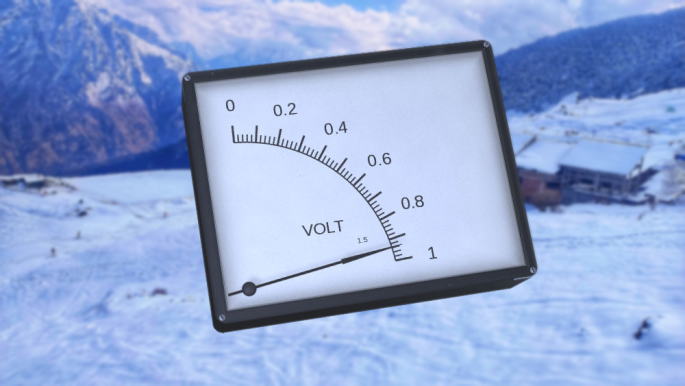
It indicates 0.94 V
